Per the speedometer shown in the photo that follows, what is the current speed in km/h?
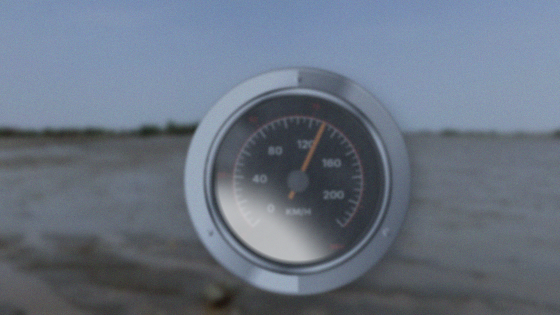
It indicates 130 km/h
